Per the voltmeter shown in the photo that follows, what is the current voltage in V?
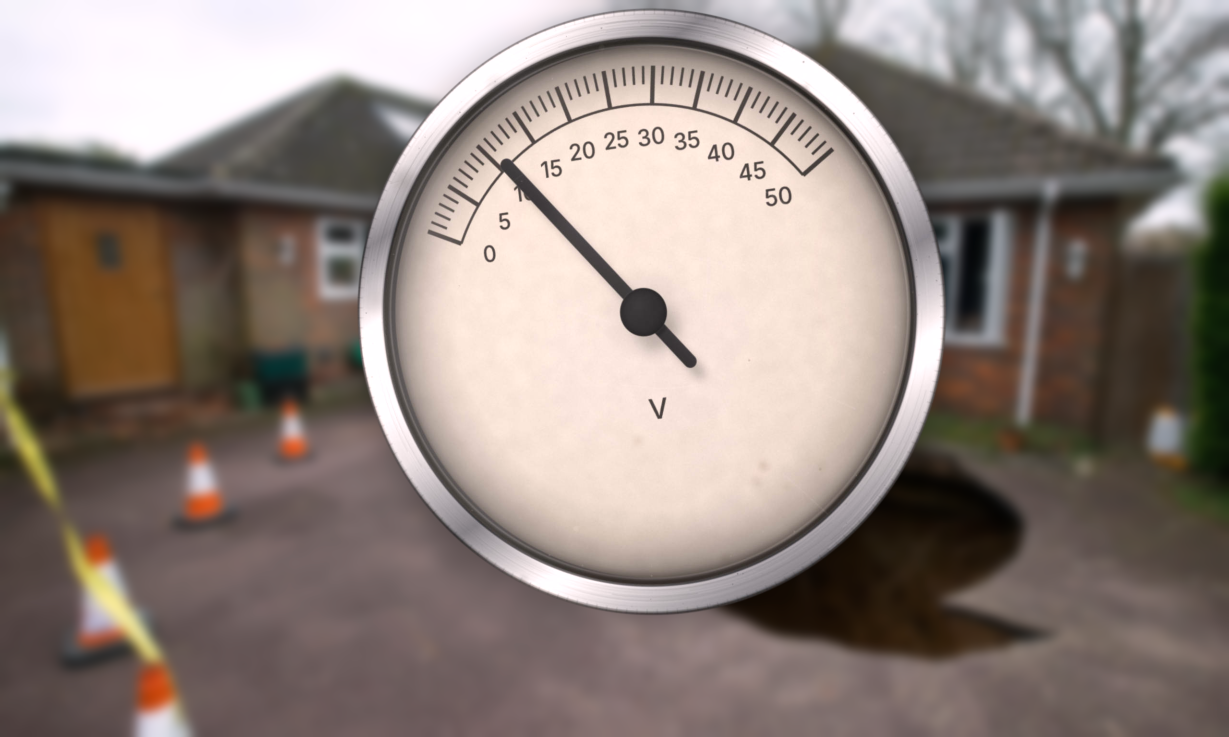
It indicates 11 V
